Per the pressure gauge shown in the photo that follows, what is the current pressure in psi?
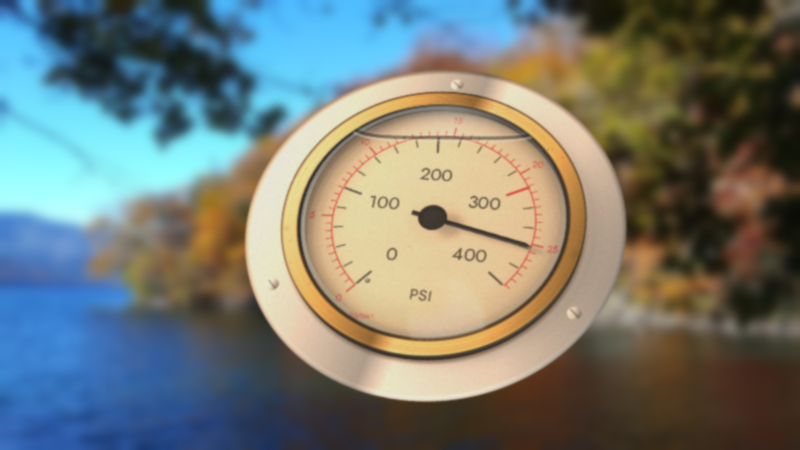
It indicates 360 psi
